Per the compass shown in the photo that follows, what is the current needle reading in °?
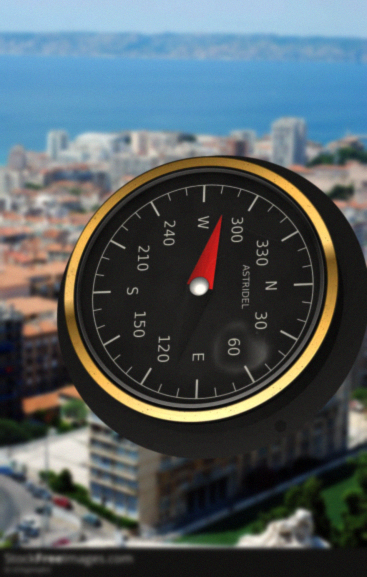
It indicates 285 °
